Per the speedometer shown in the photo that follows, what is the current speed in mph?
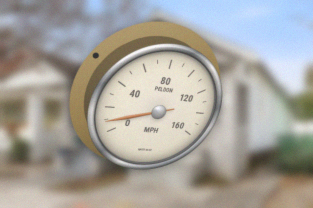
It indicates 10 mph
